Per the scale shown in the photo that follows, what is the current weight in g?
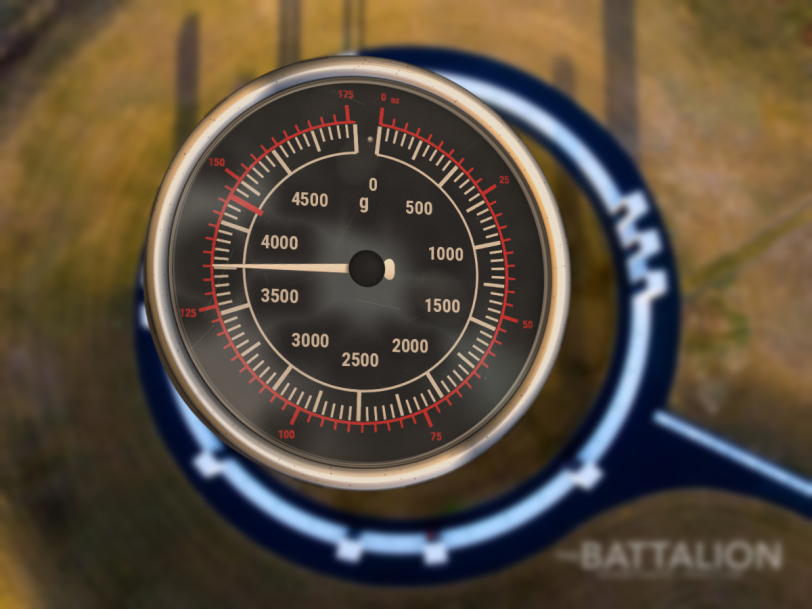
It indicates 3750 g
